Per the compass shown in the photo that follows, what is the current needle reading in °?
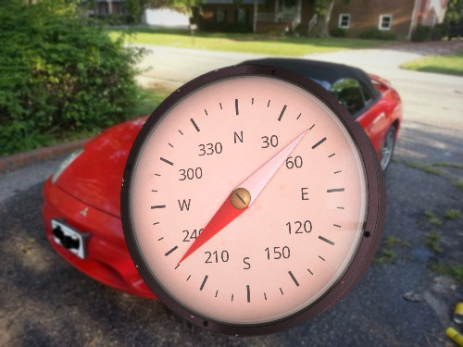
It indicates 230 °
